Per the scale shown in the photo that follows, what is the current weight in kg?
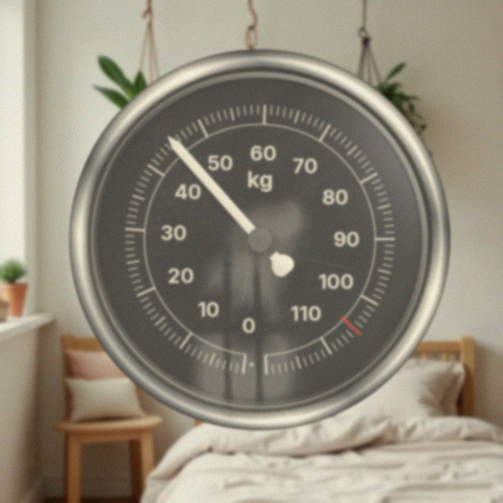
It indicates 45 kg
